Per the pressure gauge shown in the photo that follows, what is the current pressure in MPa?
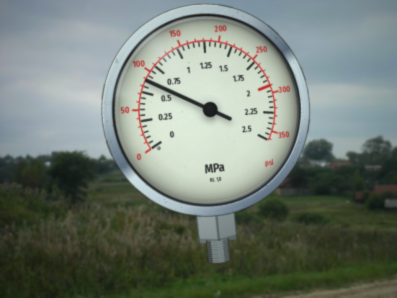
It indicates 0.6 MPa
